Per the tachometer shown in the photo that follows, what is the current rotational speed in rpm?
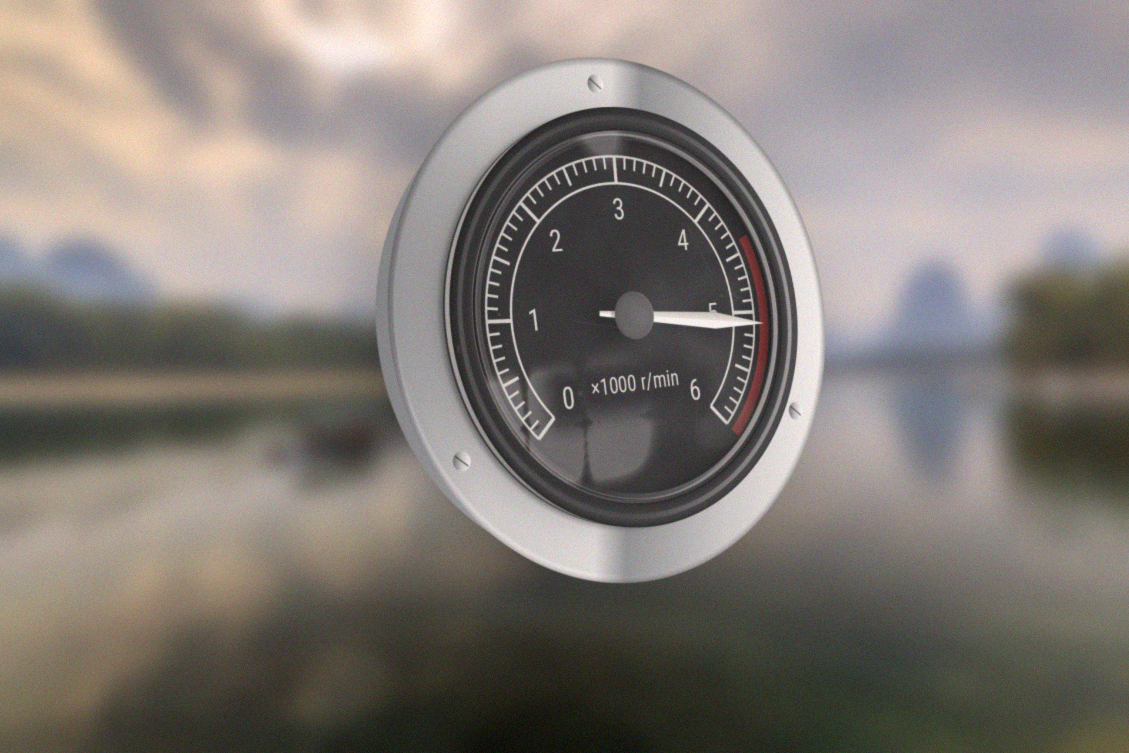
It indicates 5100 rpm
